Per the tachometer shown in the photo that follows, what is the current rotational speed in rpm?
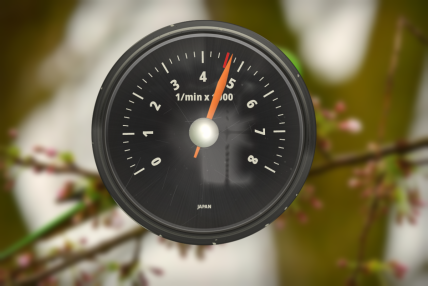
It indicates 4700 rpm
